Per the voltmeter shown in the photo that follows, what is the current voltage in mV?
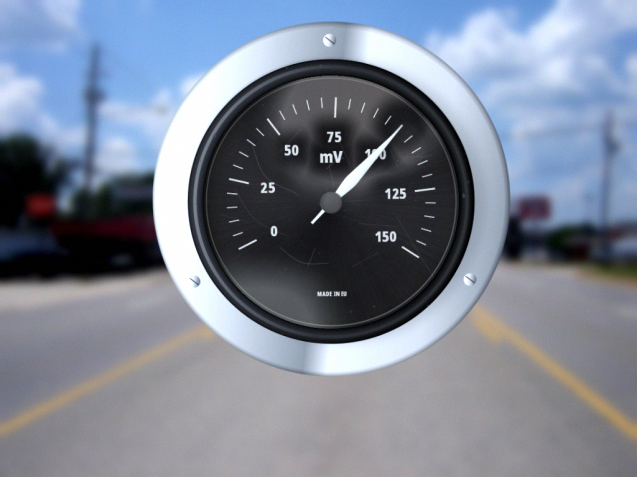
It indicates 100 mV
